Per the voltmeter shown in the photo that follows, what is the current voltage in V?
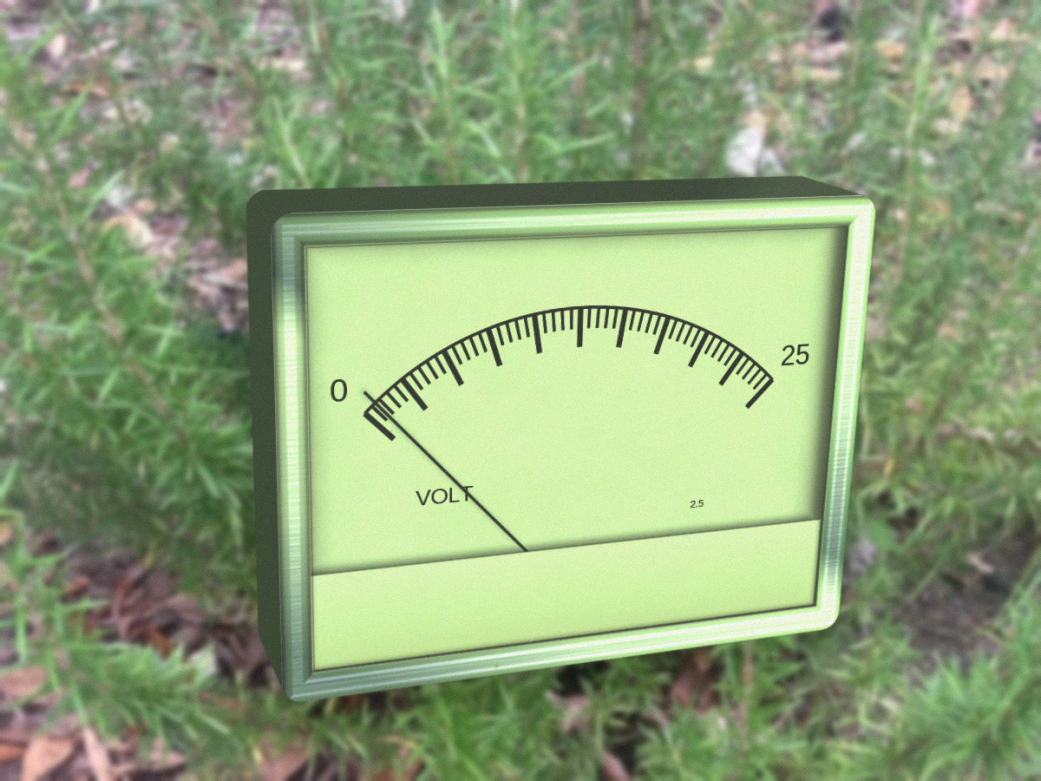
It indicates 0.75 V
